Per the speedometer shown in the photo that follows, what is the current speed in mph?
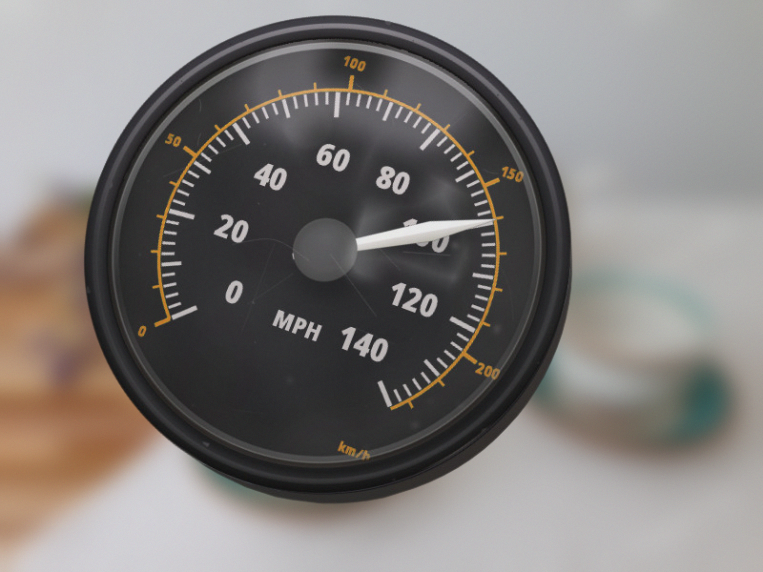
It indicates 100 mph
